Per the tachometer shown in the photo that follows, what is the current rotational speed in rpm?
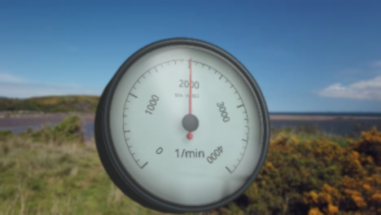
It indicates 2000 rpm
